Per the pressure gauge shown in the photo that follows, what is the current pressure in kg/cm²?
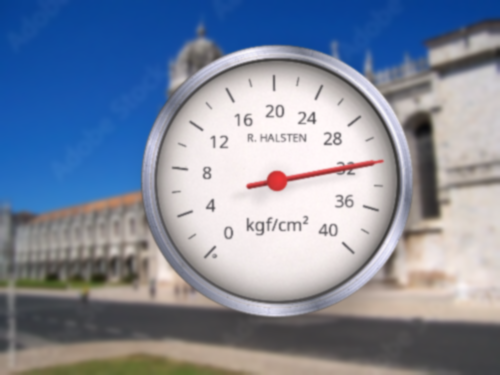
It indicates 32 kg/cm²
